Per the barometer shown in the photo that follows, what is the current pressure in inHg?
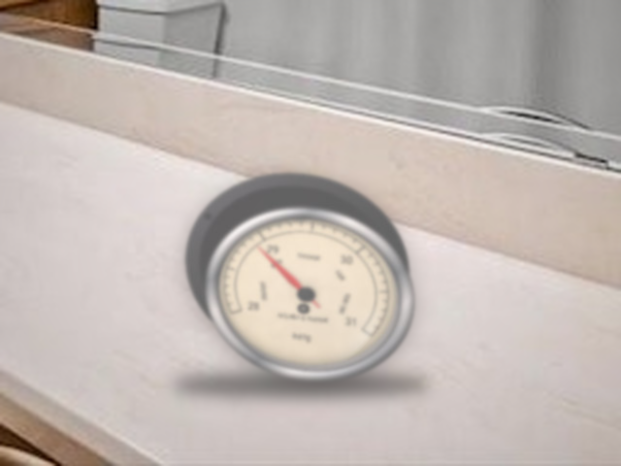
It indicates 28.9 inHg
